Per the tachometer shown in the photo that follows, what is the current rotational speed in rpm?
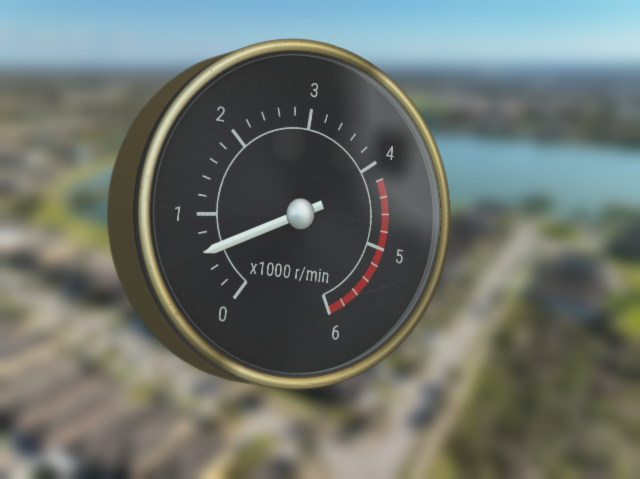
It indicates 600 rpm
